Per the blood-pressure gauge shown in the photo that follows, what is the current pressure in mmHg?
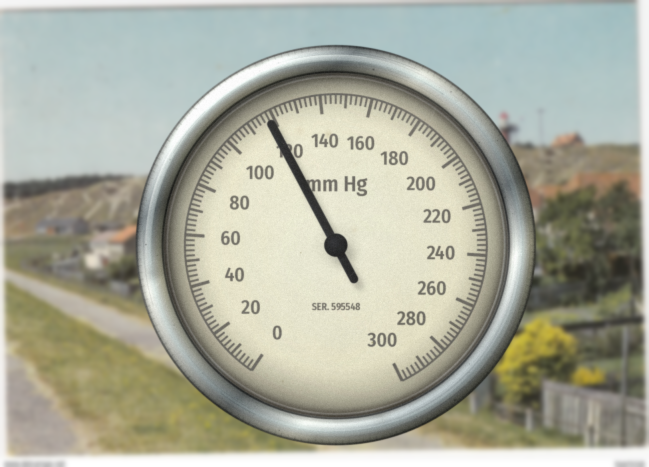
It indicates 118 mmHg
